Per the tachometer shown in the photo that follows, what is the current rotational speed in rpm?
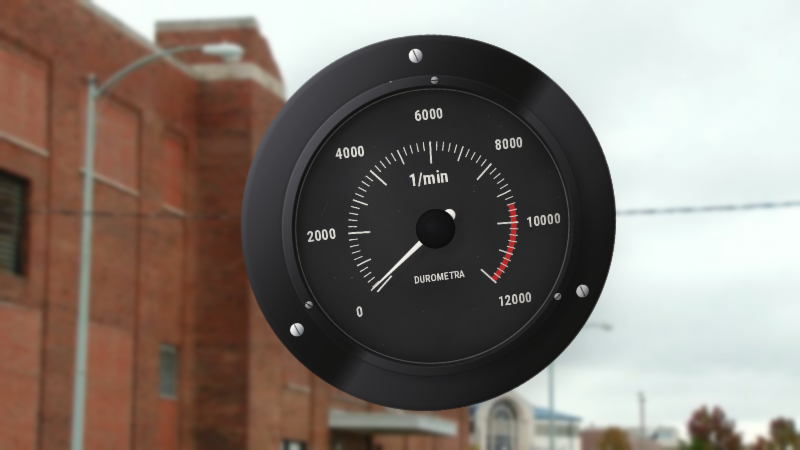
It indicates 200 rpm
